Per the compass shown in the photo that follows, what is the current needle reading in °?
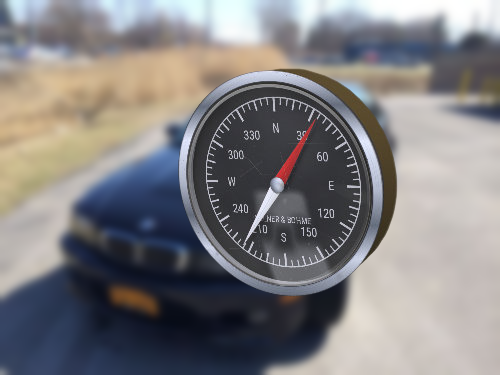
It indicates 35 °
